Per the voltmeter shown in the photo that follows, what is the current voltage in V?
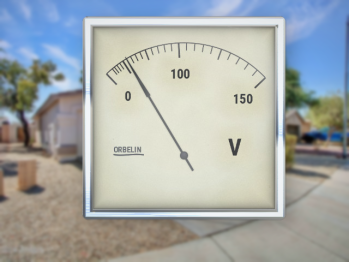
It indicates 55 V
